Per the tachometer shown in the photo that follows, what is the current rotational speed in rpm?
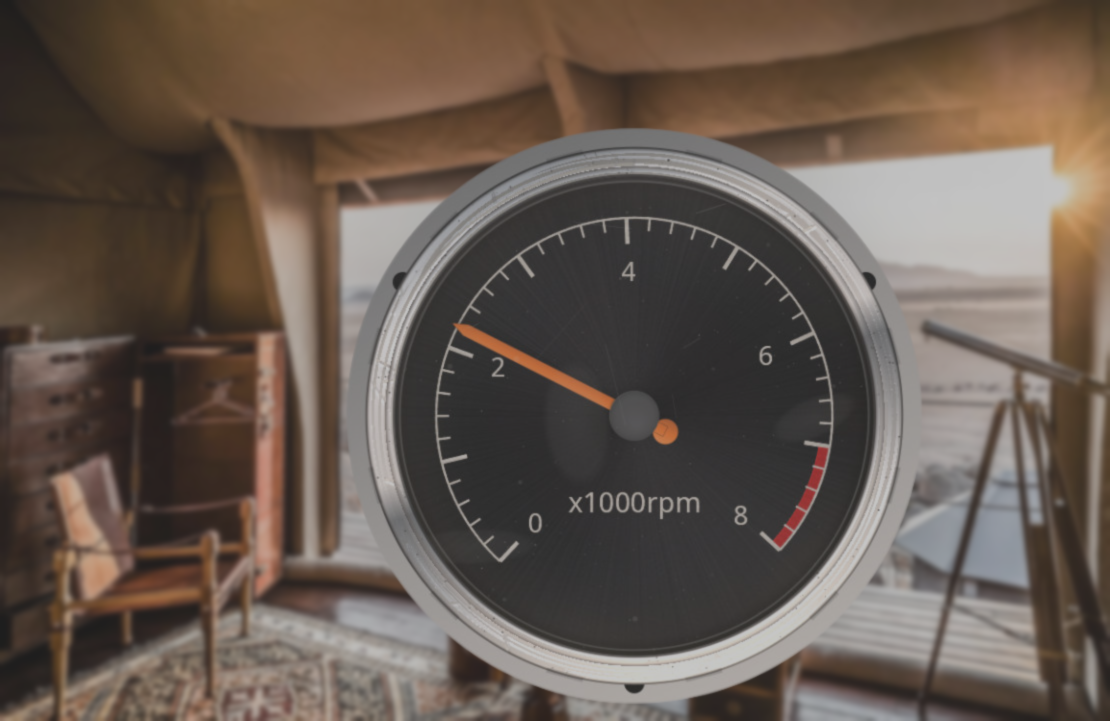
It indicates 2200 rpm
